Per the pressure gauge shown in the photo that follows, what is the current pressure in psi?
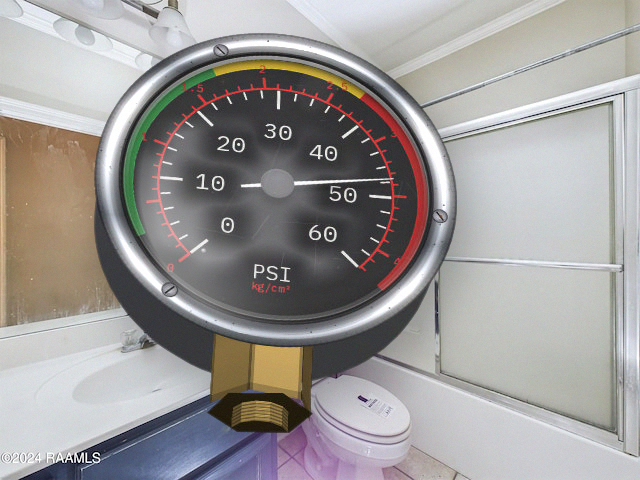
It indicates 48 psi
